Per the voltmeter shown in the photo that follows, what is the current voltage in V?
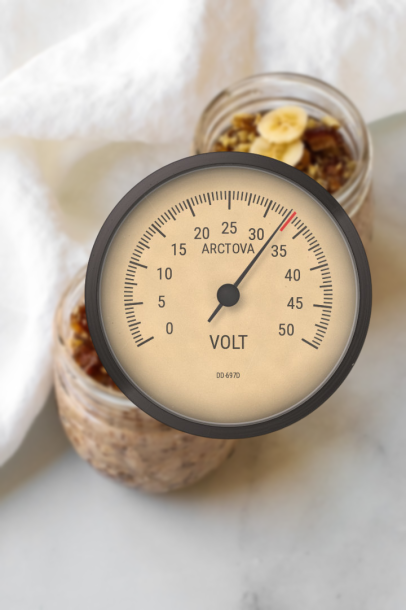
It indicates 32.5 V
